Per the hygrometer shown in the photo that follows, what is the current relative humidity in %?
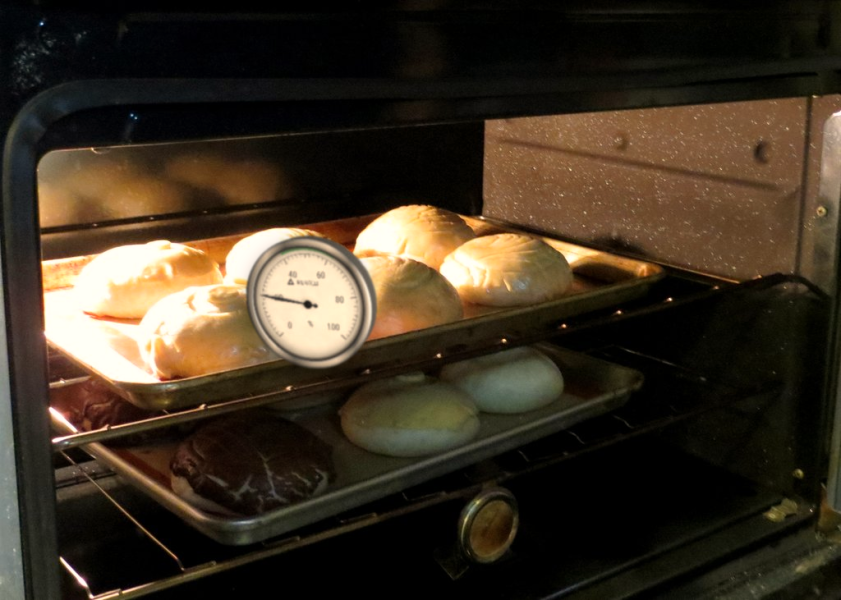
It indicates 20 %
